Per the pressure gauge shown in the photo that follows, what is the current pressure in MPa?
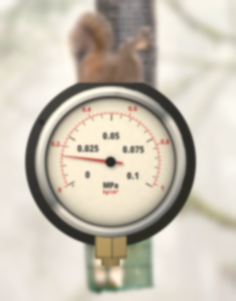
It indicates 0.015 MPa
